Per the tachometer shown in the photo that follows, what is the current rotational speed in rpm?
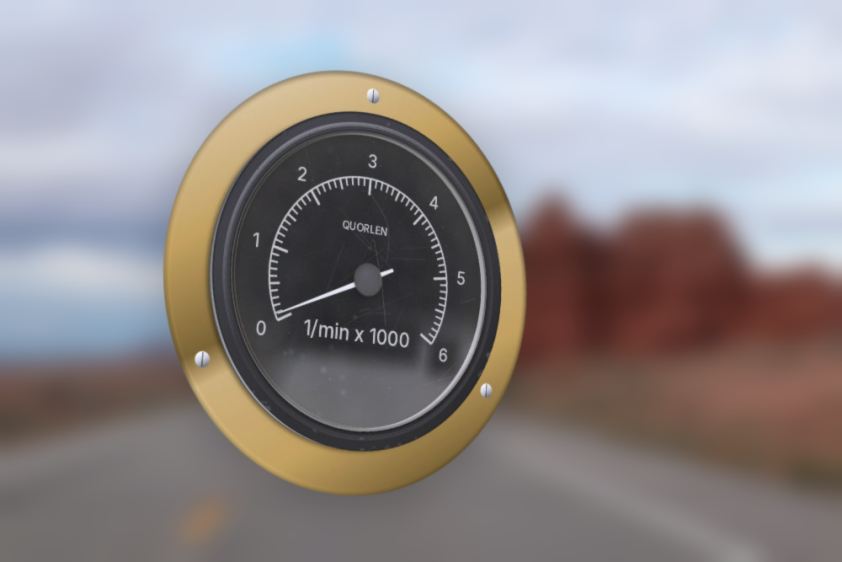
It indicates 100 rpm
